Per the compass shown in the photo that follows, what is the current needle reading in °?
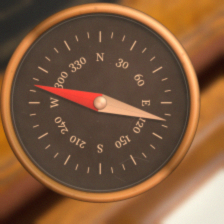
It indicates 285 °
